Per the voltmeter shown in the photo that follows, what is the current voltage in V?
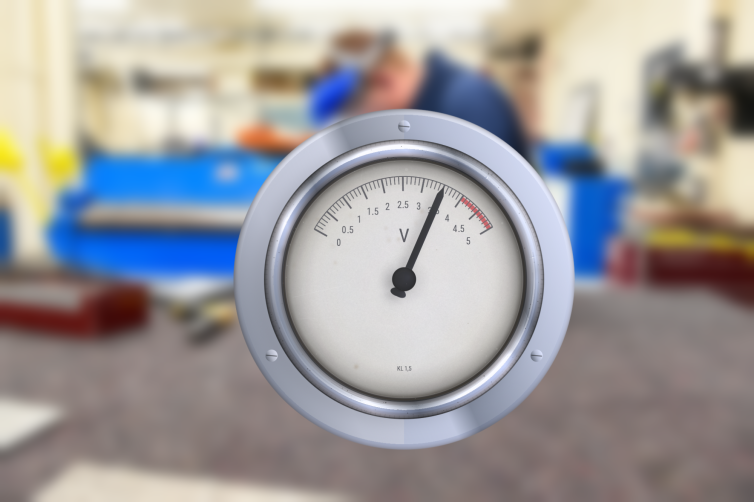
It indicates 3.5 V
